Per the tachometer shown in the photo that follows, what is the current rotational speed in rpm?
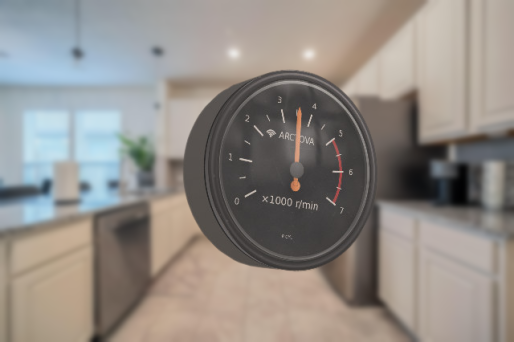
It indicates 3500 rpm
